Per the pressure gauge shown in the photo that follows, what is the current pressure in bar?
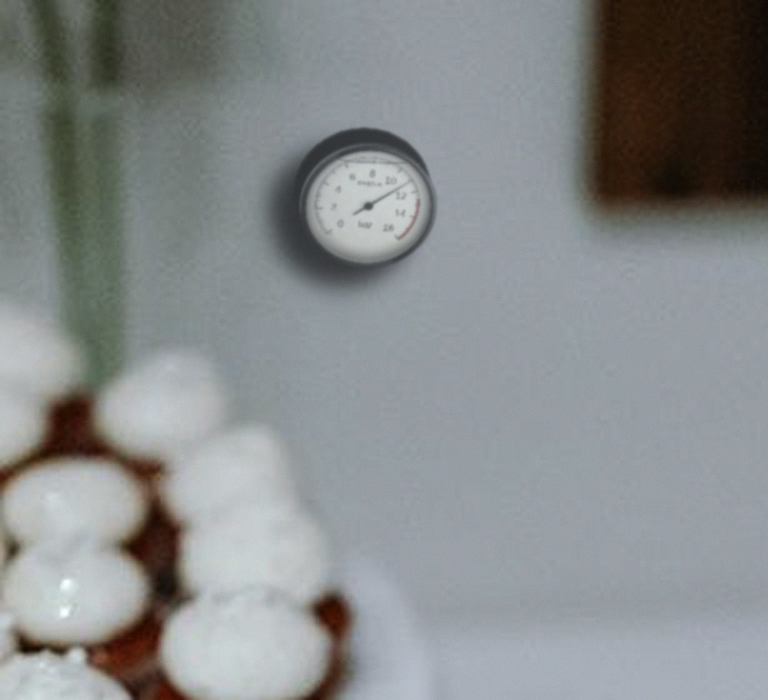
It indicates 11 bar
